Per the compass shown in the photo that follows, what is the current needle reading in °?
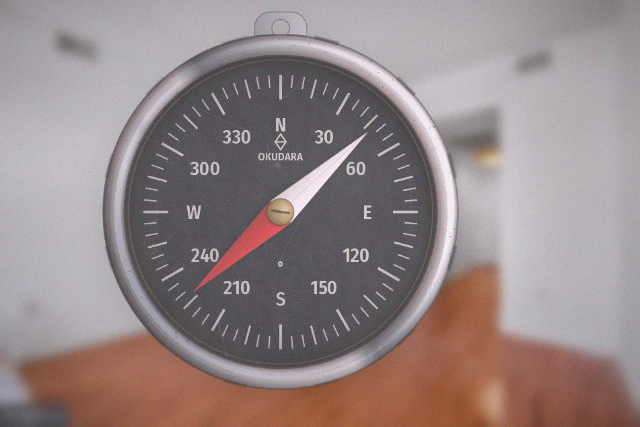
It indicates 227.5 °
